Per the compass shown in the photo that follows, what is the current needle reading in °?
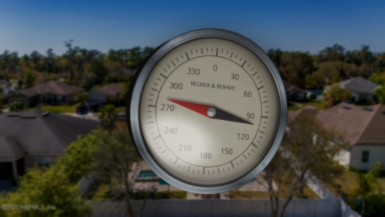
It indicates 280 °
